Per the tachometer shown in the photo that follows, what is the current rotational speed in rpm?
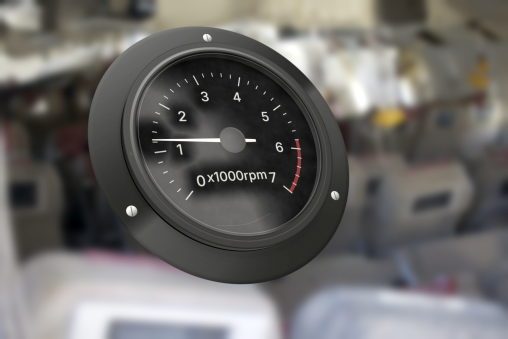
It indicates 1200 rpm
